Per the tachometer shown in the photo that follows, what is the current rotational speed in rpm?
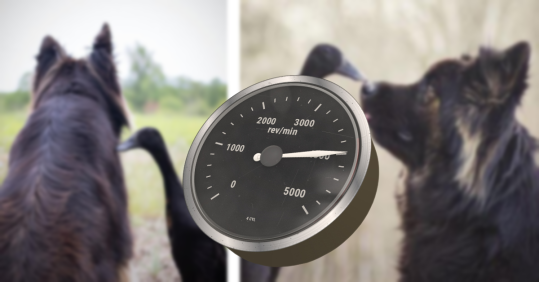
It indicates 4000 rpm
